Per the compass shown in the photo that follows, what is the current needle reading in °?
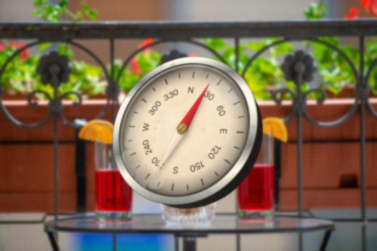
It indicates 22.5 °
